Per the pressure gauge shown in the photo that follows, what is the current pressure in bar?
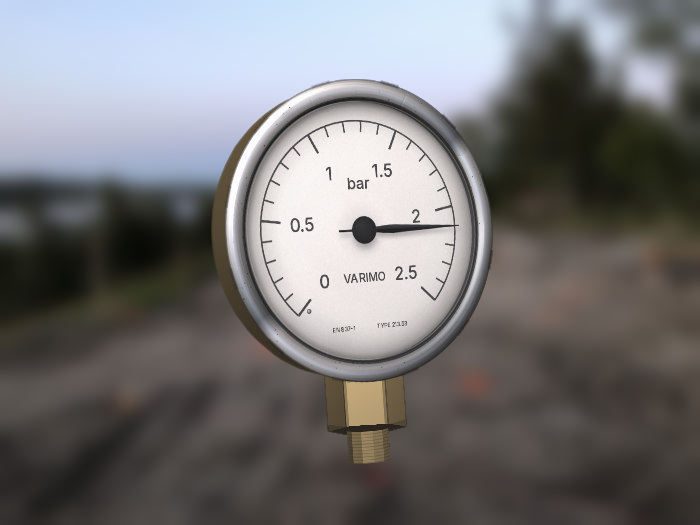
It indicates 2.1 bar
